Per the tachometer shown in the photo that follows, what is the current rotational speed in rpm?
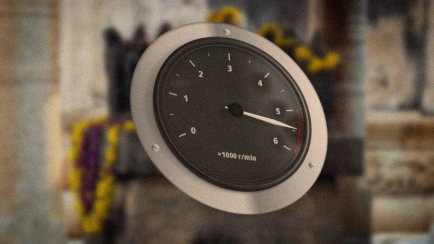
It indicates 5500 rpm
